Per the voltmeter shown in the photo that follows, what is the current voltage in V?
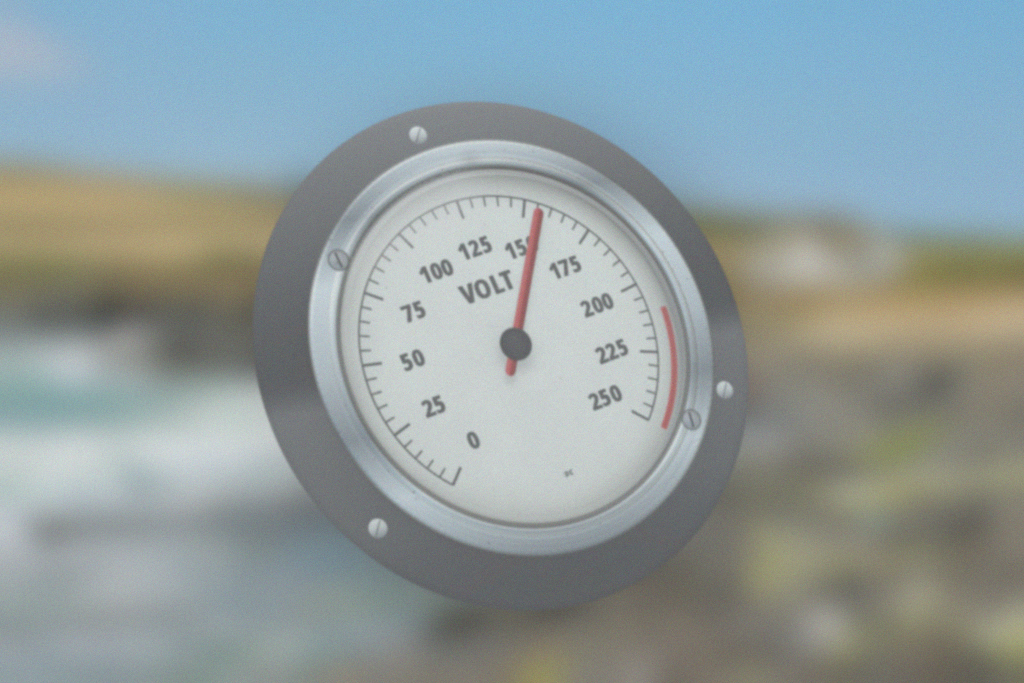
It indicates 155 V
